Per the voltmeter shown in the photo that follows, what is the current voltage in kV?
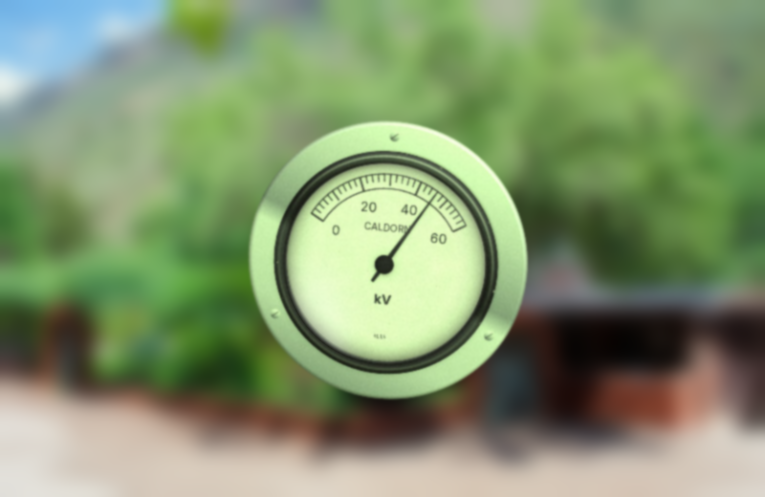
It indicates 46 kV
